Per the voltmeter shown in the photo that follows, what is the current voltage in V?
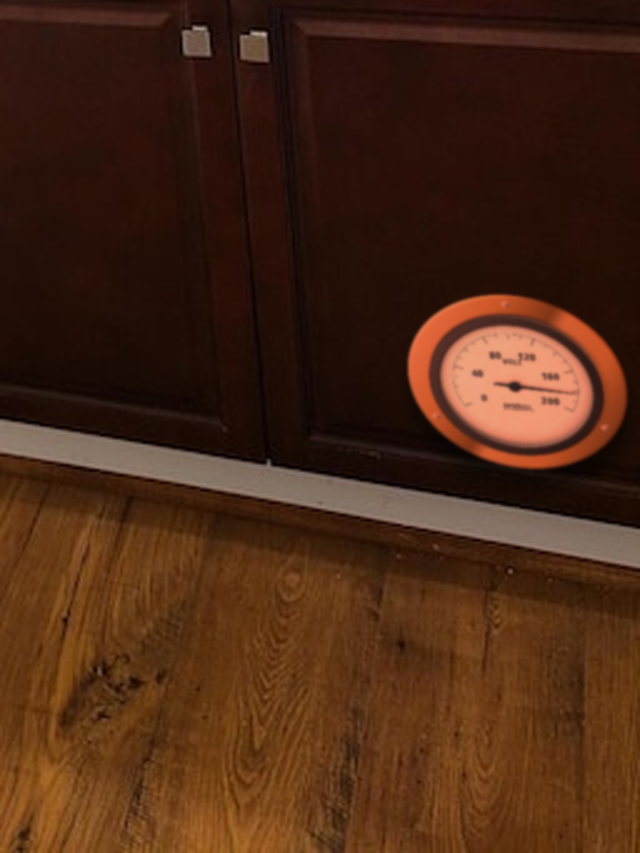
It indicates 180 V
